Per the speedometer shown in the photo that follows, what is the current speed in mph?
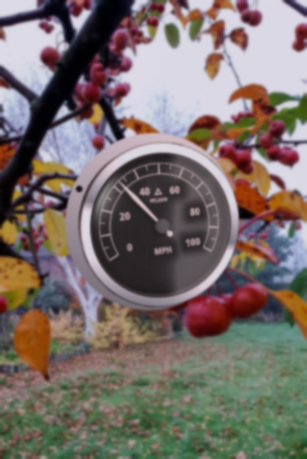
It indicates 32.5 mph
